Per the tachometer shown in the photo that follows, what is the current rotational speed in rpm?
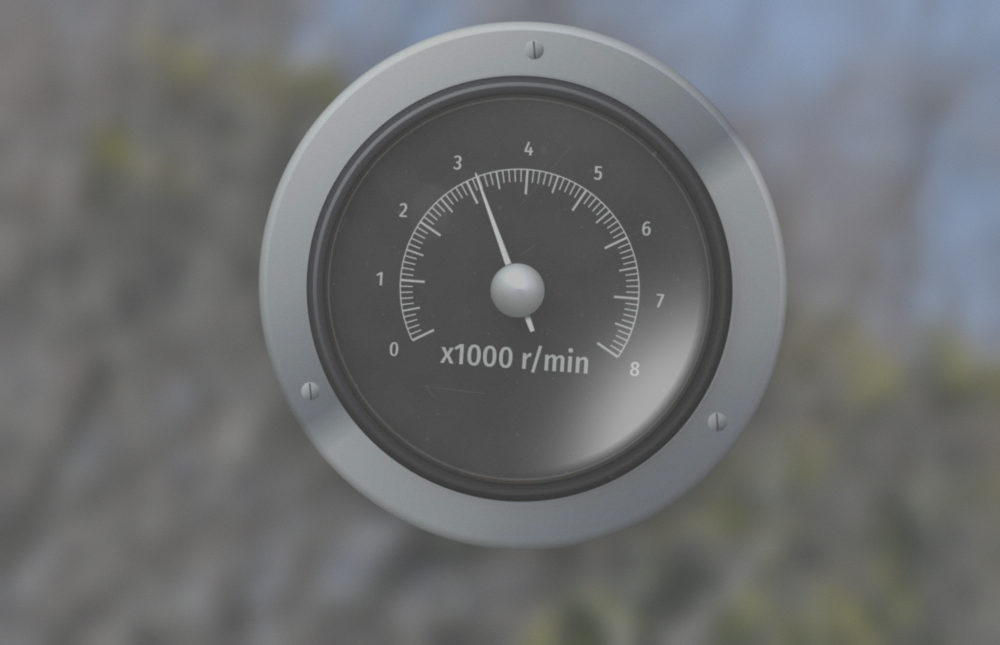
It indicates 3200 rpm
